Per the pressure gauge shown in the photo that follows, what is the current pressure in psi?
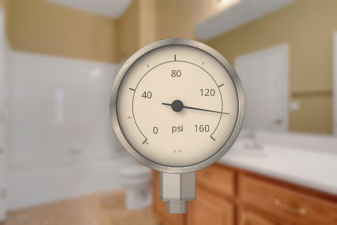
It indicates 140 psi
